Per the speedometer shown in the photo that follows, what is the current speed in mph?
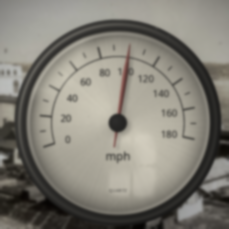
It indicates 100 mph
